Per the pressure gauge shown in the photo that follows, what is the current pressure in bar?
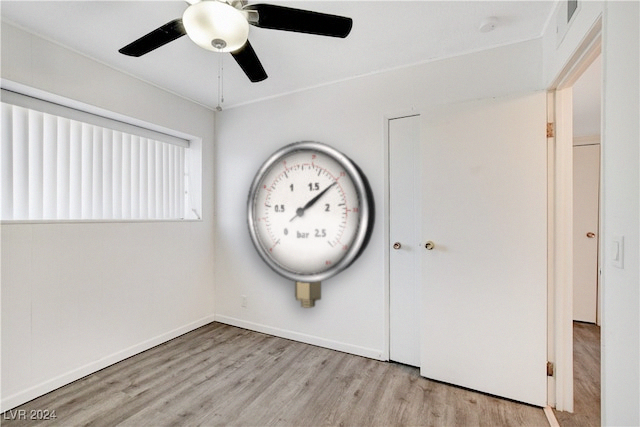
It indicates 1.75 bar
